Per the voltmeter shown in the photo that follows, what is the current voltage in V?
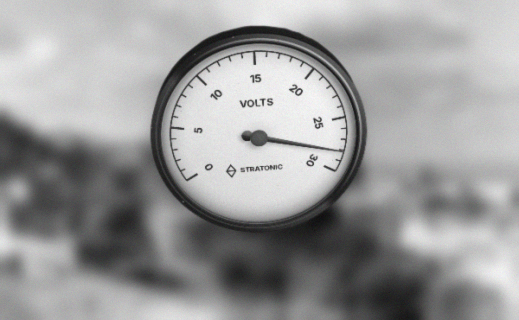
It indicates 28 V
